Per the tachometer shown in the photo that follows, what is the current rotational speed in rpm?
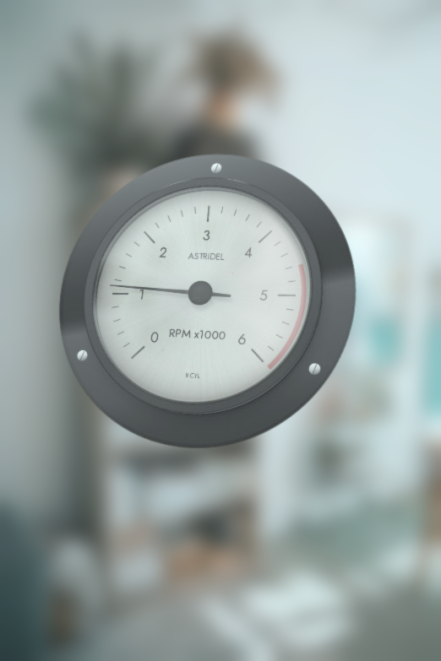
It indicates 1100 rpm
